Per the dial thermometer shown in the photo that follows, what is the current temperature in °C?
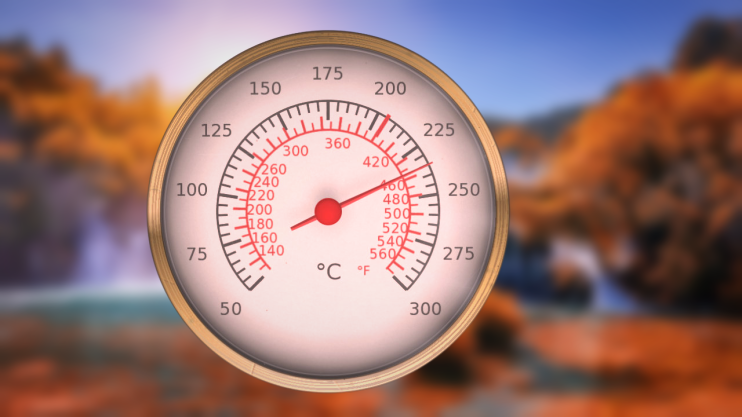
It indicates 235 °C
